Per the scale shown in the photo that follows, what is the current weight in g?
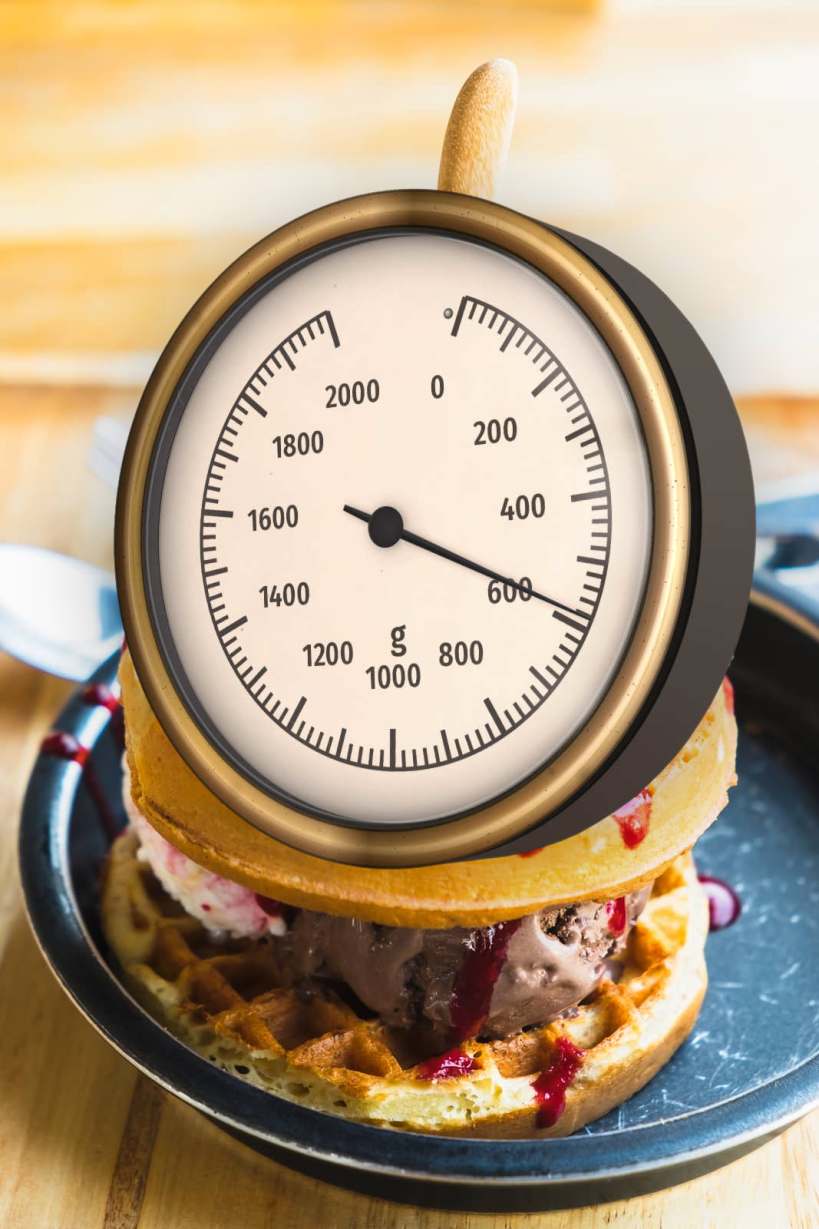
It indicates 580 g
